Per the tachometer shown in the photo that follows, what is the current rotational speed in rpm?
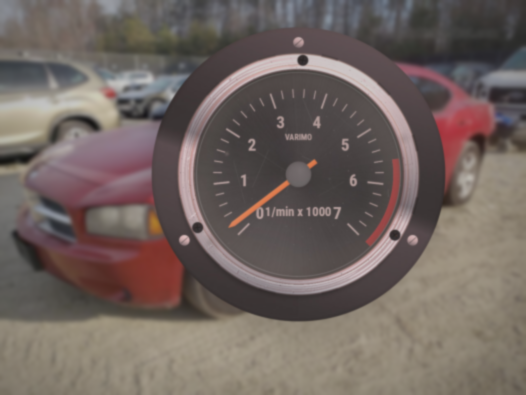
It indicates 200 rpm
